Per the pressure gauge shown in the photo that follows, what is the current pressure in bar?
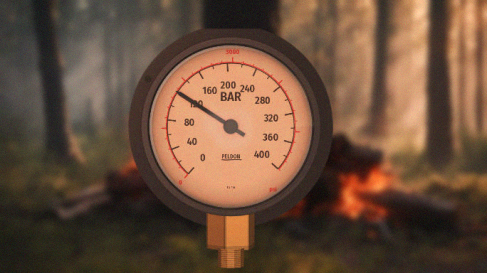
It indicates 120 bar
